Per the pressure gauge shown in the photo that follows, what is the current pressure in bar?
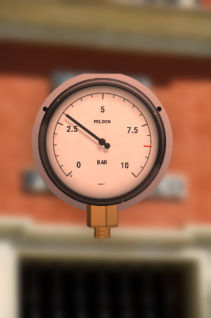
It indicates 3 bar
